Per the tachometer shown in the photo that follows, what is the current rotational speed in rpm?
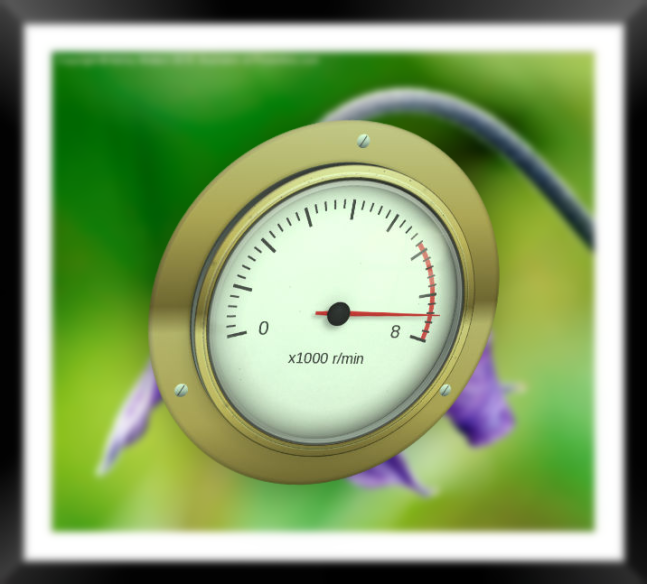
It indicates 7400 rpm
